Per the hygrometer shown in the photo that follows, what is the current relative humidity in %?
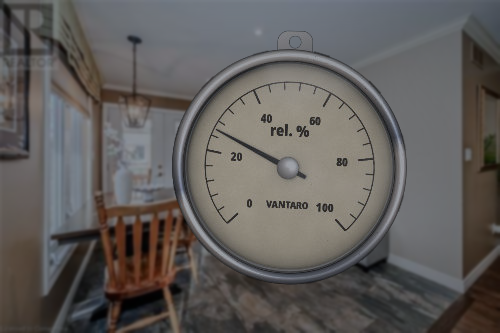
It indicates 26 %
